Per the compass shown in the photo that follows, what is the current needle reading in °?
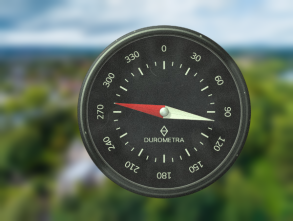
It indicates 280 °
